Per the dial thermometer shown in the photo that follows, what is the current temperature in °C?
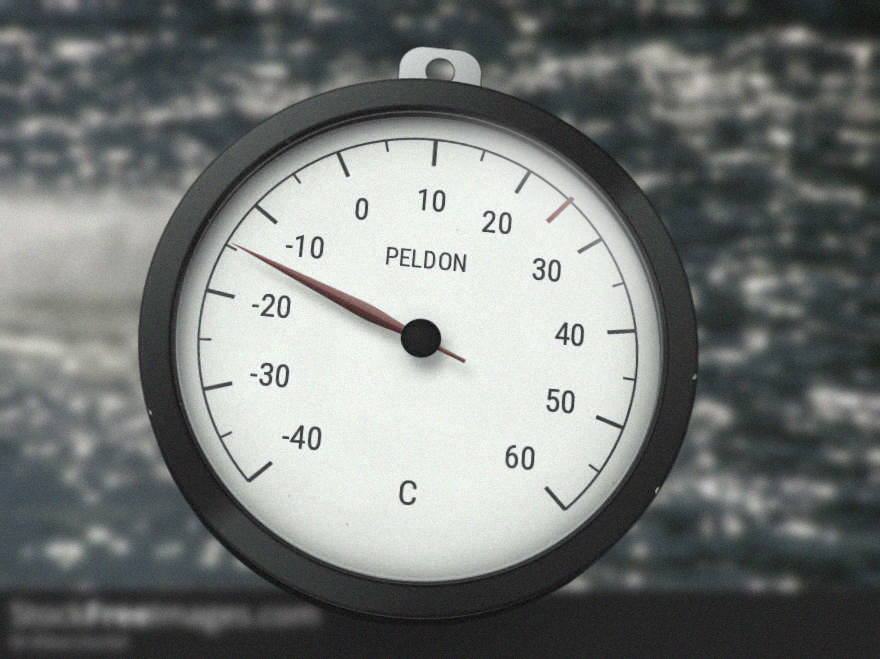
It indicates -15 °C
